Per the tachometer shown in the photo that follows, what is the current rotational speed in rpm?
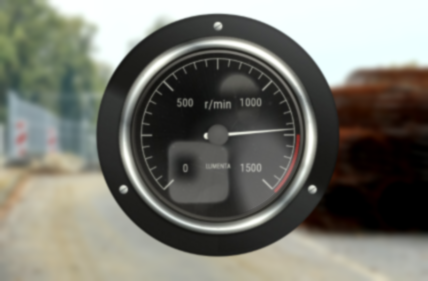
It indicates 1225 rpm
